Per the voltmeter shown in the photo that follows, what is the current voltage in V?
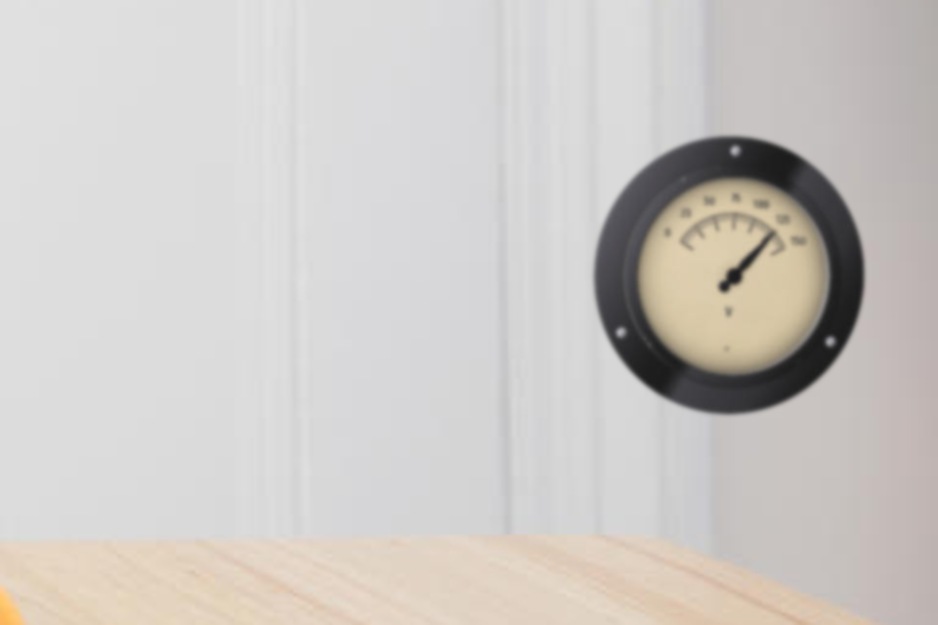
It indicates 125 V
